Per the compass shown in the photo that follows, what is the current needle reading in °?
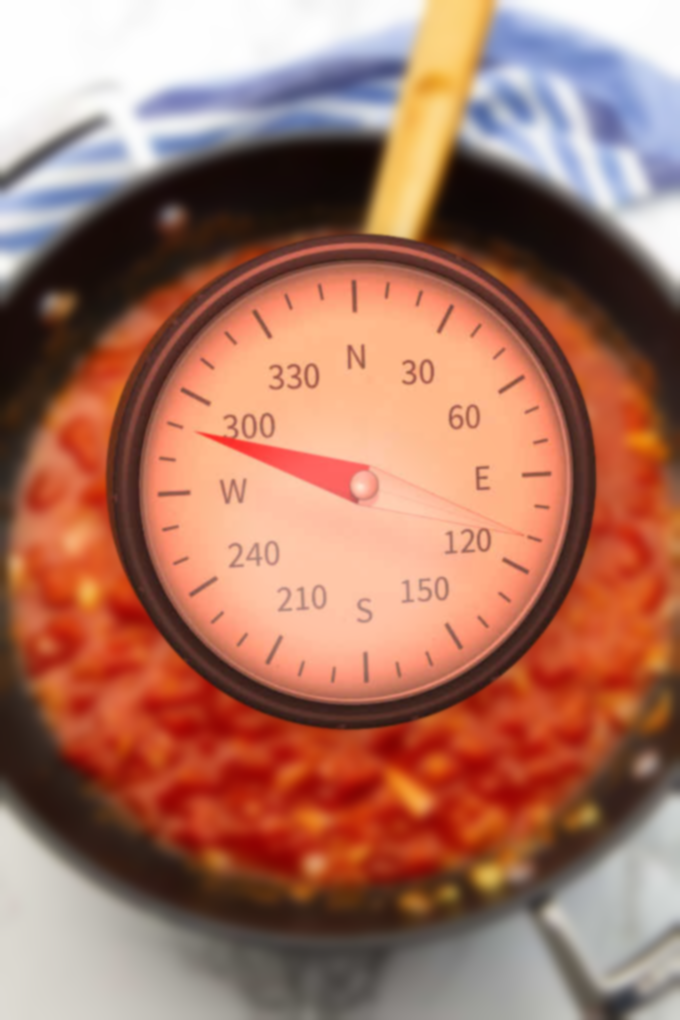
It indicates 290 °
